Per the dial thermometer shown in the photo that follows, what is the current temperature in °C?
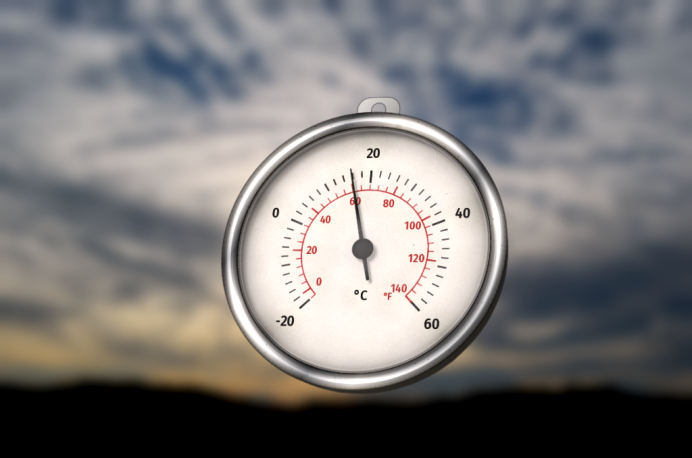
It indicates 16 °C
